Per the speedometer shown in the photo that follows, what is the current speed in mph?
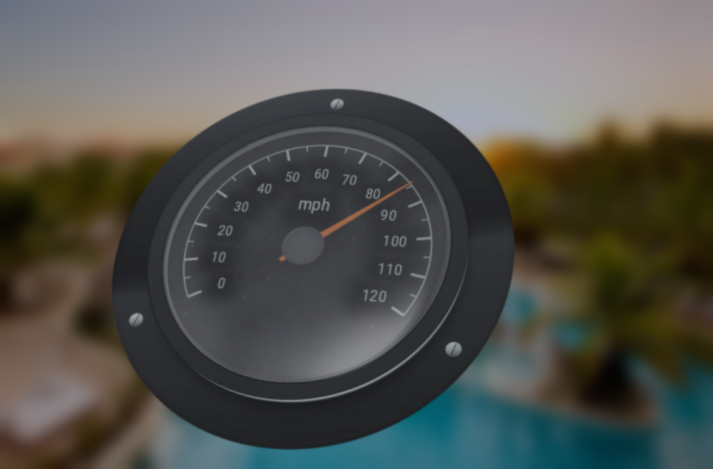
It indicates 85 mph
